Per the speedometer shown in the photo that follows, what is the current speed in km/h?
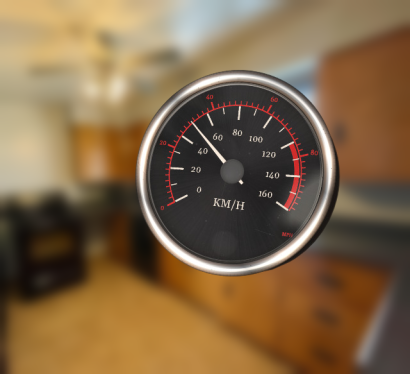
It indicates 50 km/h
